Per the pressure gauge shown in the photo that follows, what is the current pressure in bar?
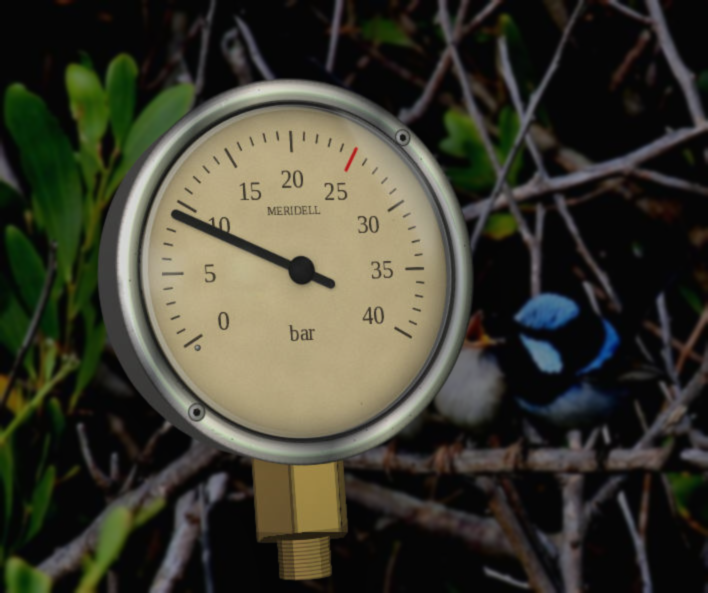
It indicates 9 bar
